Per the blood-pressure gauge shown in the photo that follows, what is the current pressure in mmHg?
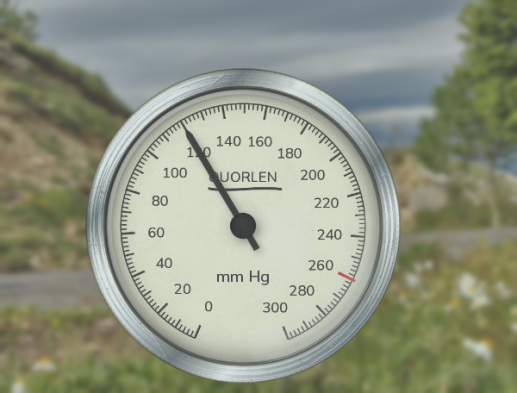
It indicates 120 mmHg
